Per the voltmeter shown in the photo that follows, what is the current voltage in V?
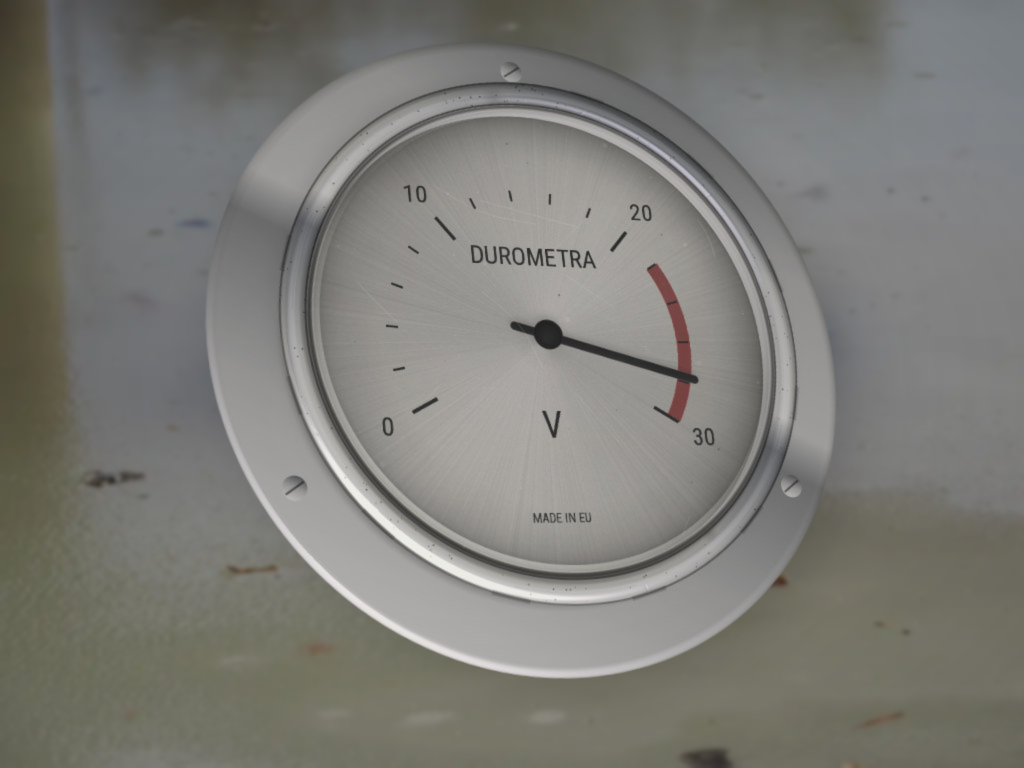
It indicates 28 V
